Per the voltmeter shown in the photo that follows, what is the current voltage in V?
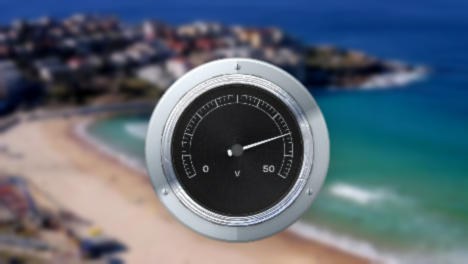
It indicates 40 V
